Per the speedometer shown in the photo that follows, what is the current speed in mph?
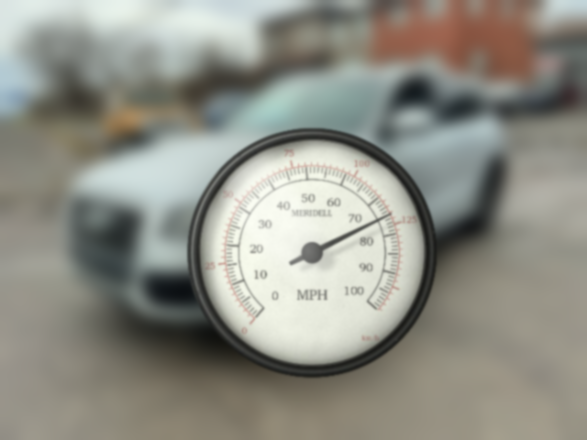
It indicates 75 mph
